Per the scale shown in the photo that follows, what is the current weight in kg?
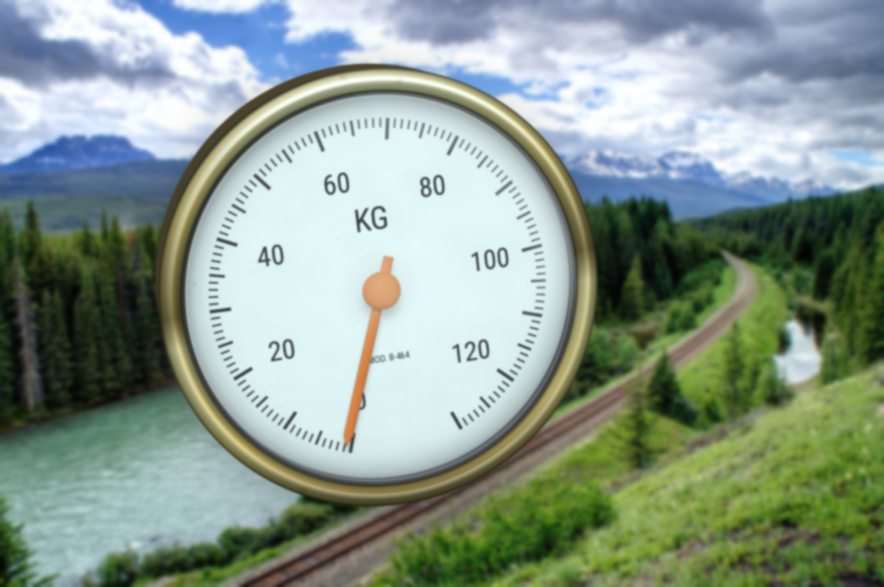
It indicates 1 kg
